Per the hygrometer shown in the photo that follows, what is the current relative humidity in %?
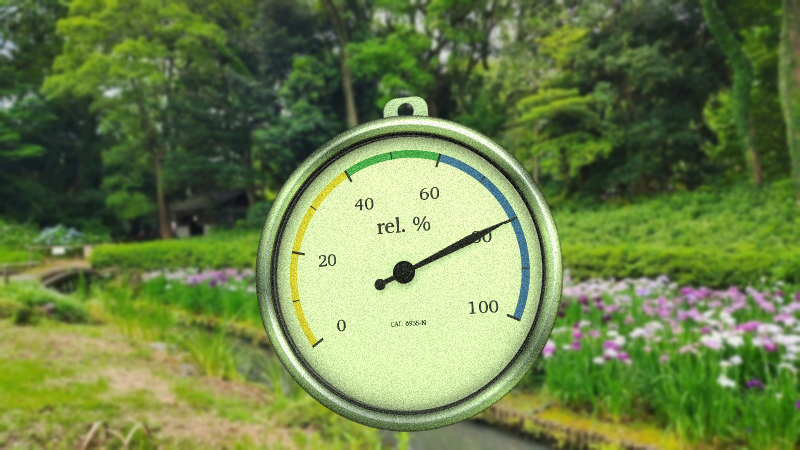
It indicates 80 %
